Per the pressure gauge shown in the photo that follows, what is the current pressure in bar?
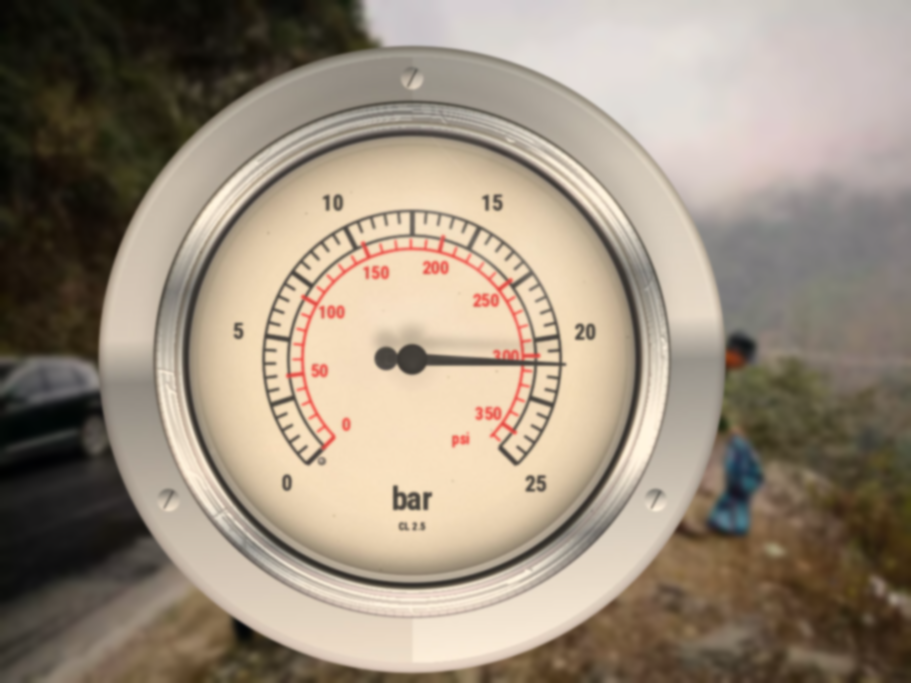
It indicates 21 bar
